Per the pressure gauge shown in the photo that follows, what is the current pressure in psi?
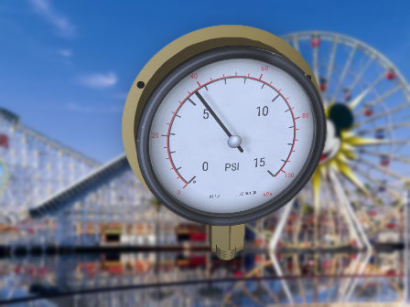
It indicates 5.5 psi
